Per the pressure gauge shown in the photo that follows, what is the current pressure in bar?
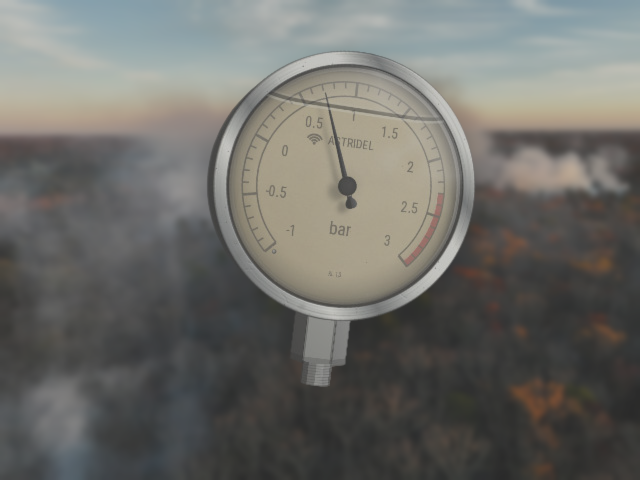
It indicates 0.7 bar
